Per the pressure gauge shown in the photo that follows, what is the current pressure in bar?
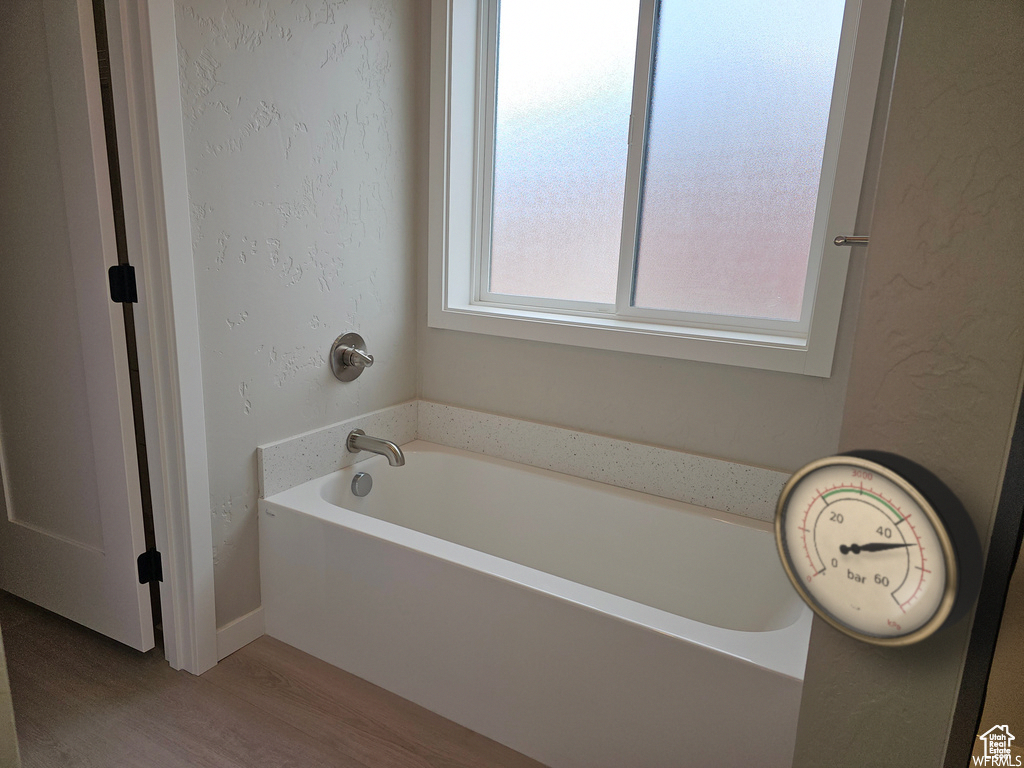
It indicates 45 bar
